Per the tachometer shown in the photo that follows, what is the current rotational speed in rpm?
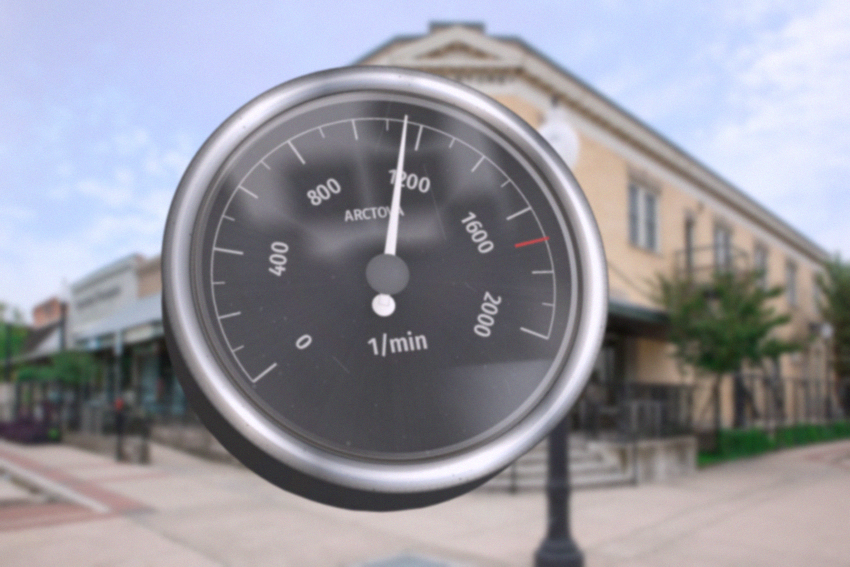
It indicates 1150 rpm
